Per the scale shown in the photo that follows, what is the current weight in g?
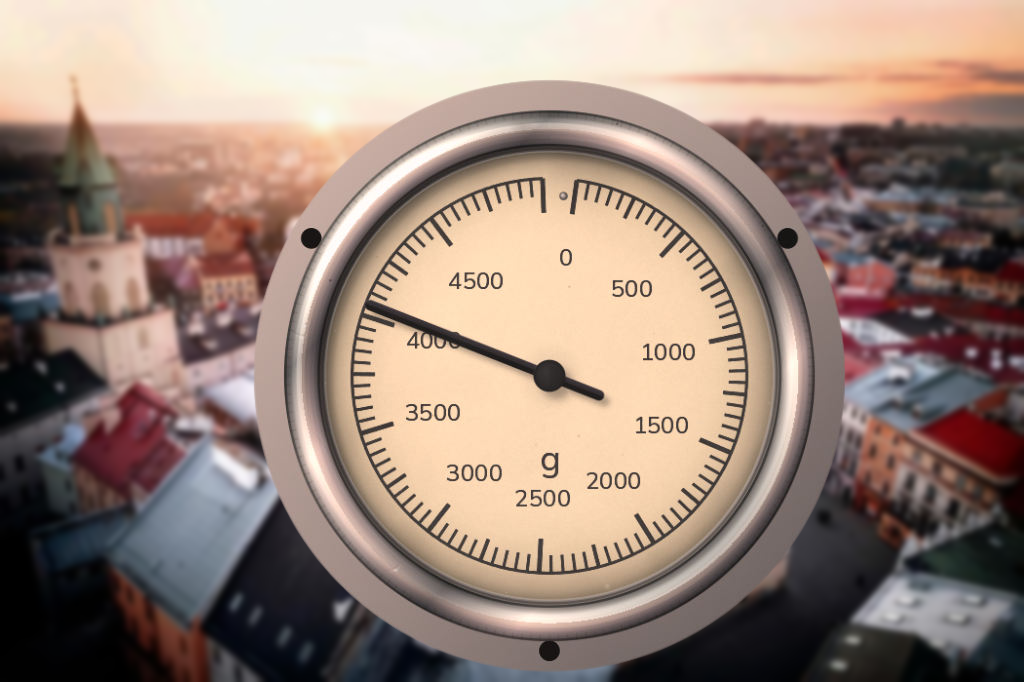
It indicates 4050 g
